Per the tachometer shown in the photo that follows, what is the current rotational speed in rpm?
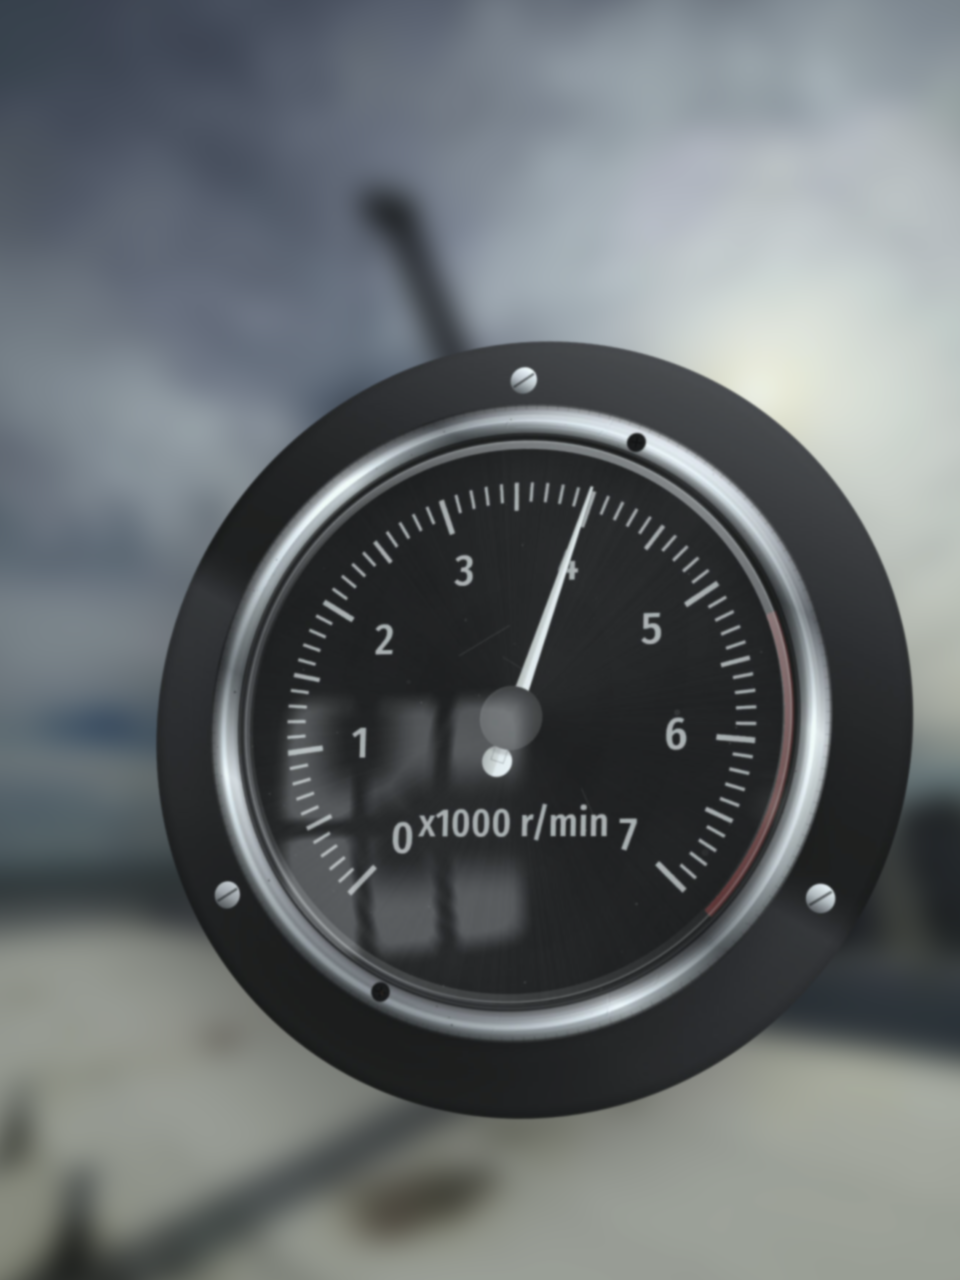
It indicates 4000 rpm
